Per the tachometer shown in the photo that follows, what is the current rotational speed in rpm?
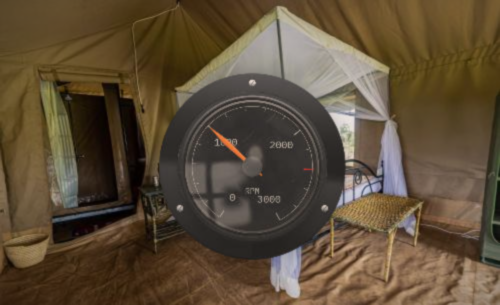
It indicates 1000 rpm
